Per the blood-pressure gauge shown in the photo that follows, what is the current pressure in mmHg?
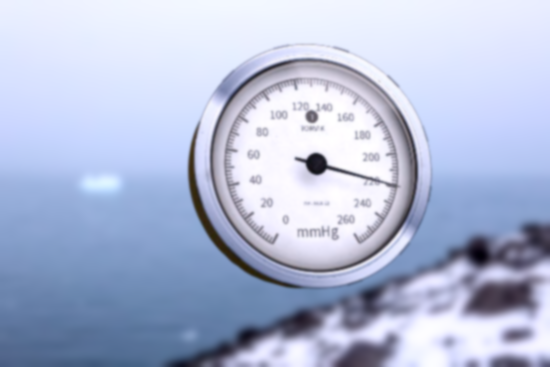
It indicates 220 mmHg
